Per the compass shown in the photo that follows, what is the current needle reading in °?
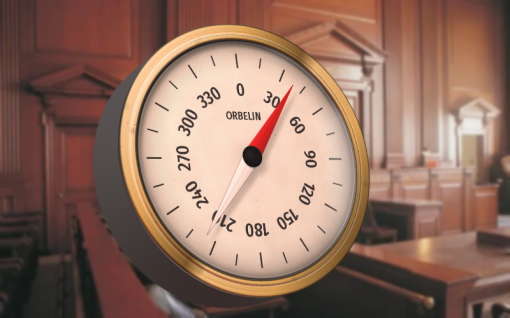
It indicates 37.5 °
